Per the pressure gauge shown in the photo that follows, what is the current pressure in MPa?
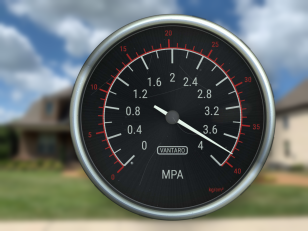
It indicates 3.8 MPa
